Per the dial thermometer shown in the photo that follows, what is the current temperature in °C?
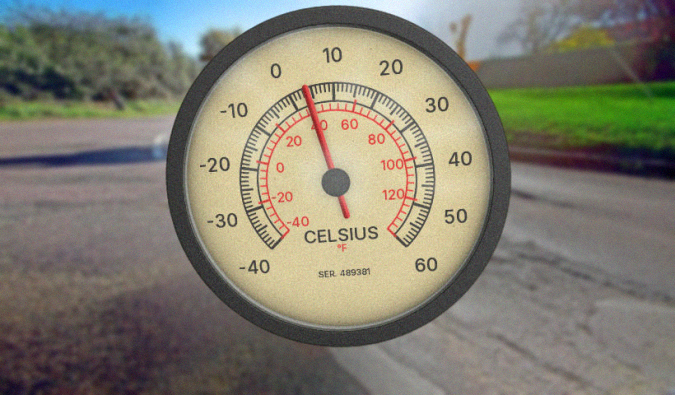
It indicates 4 °C
